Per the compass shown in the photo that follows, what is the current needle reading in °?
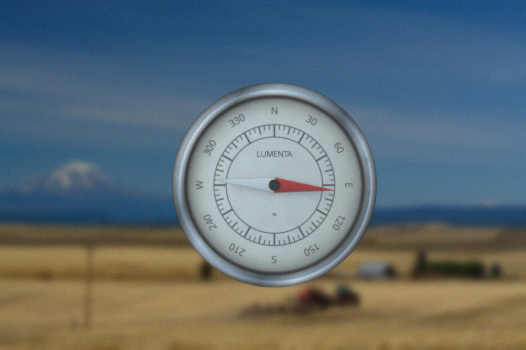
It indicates 95 °
